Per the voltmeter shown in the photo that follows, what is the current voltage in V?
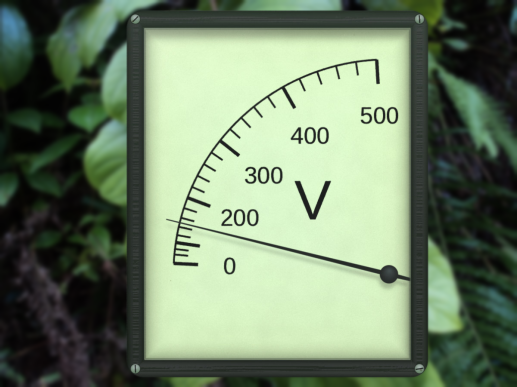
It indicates 150 V
